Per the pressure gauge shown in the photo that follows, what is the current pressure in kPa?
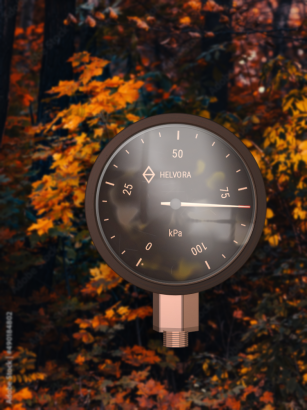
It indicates 80 kPa
